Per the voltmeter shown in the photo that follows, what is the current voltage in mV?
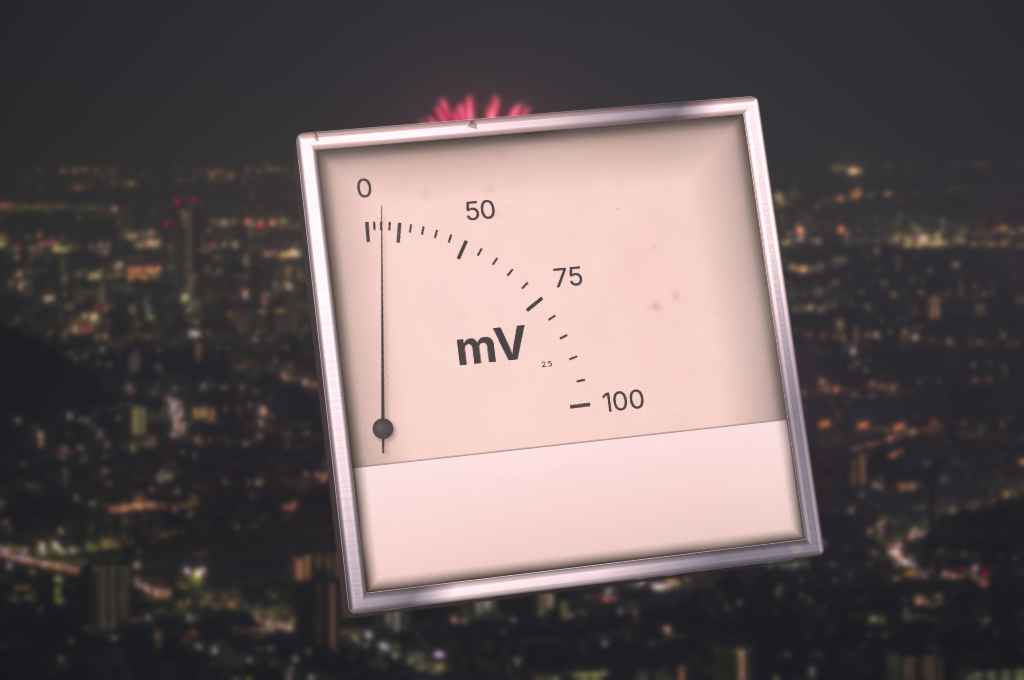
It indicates 15 mV
